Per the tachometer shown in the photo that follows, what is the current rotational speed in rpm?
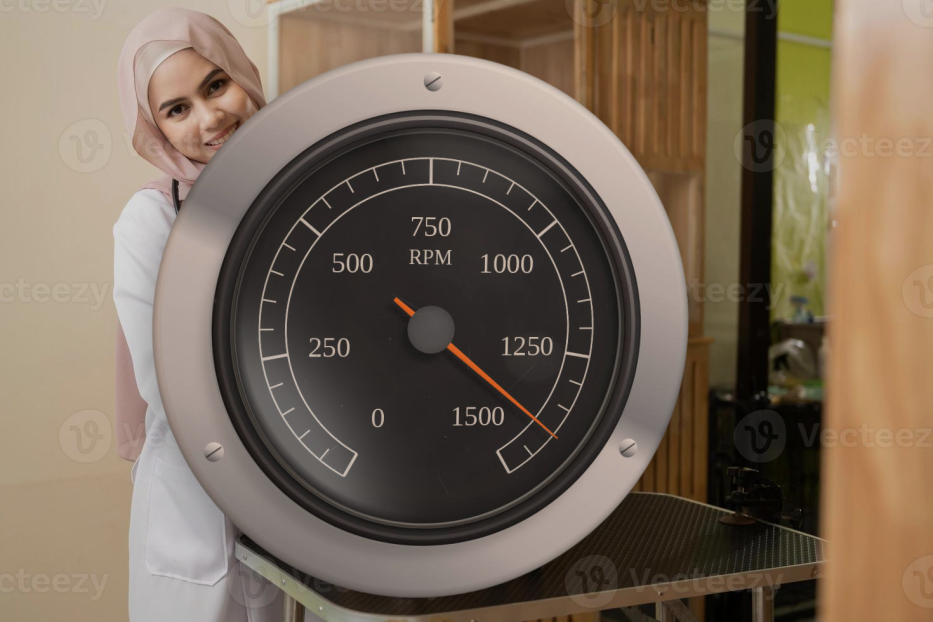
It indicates 1400 rpm
